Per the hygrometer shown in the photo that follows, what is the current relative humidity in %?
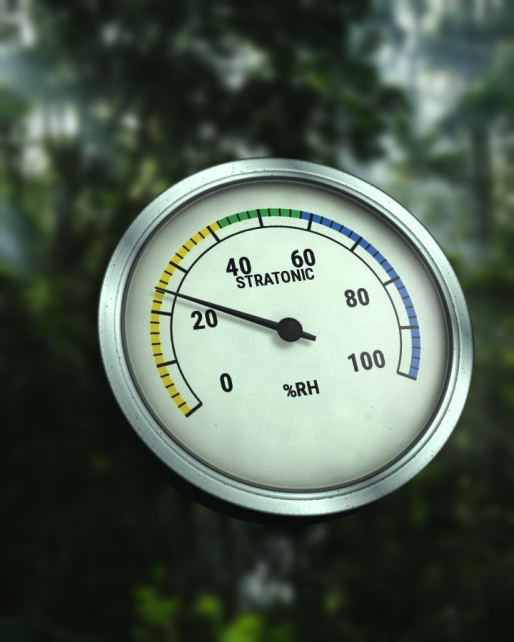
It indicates 24 %
